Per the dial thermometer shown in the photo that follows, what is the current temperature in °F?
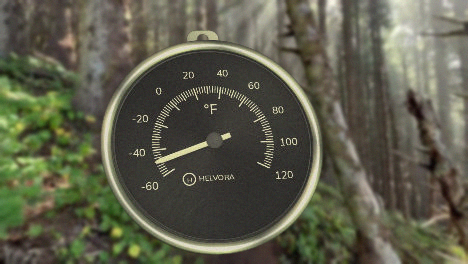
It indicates -50 °F
